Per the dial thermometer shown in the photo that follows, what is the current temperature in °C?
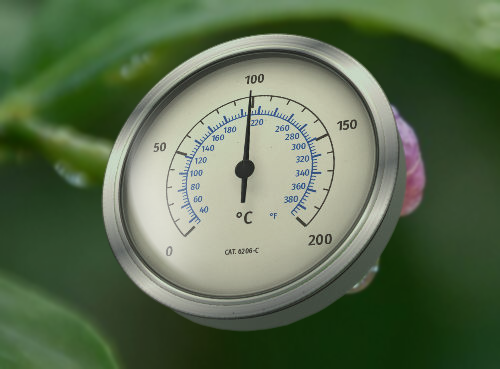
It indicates 100 °C
